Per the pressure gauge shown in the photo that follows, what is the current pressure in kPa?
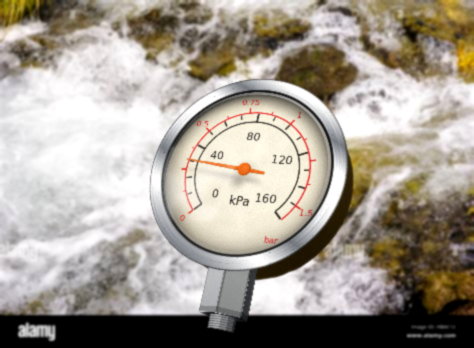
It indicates 30 kPa
